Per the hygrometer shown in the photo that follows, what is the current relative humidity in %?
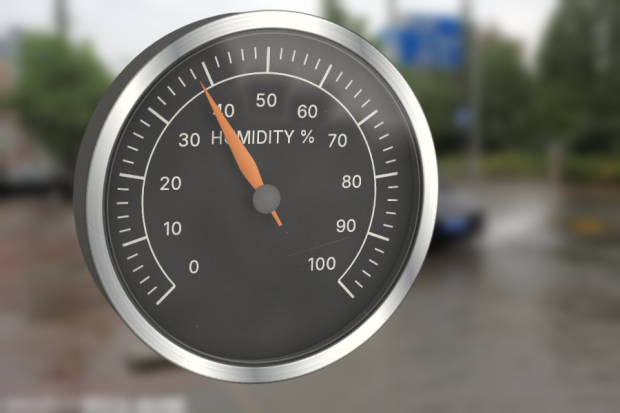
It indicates 38 %
